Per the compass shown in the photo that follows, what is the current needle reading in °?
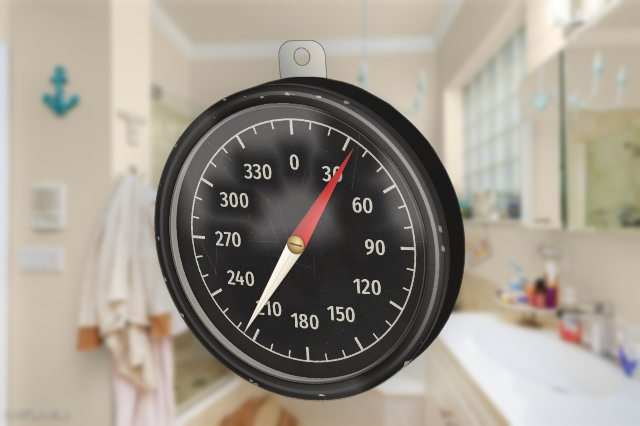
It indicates 35 °
